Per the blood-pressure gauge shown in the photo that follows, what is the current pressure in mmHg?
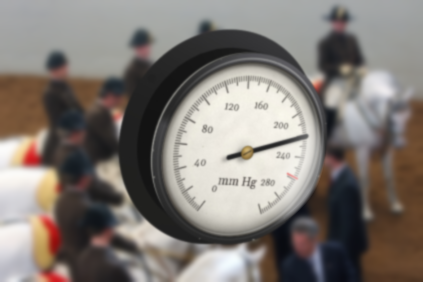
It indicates 220 mmHg
